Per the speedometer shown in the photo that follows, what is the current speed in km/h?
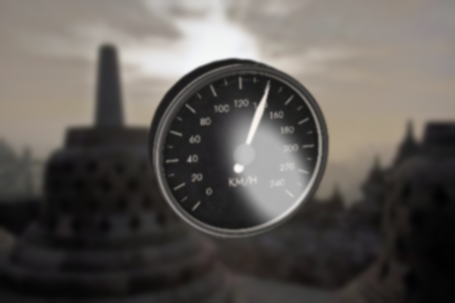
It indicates 140 km/h
